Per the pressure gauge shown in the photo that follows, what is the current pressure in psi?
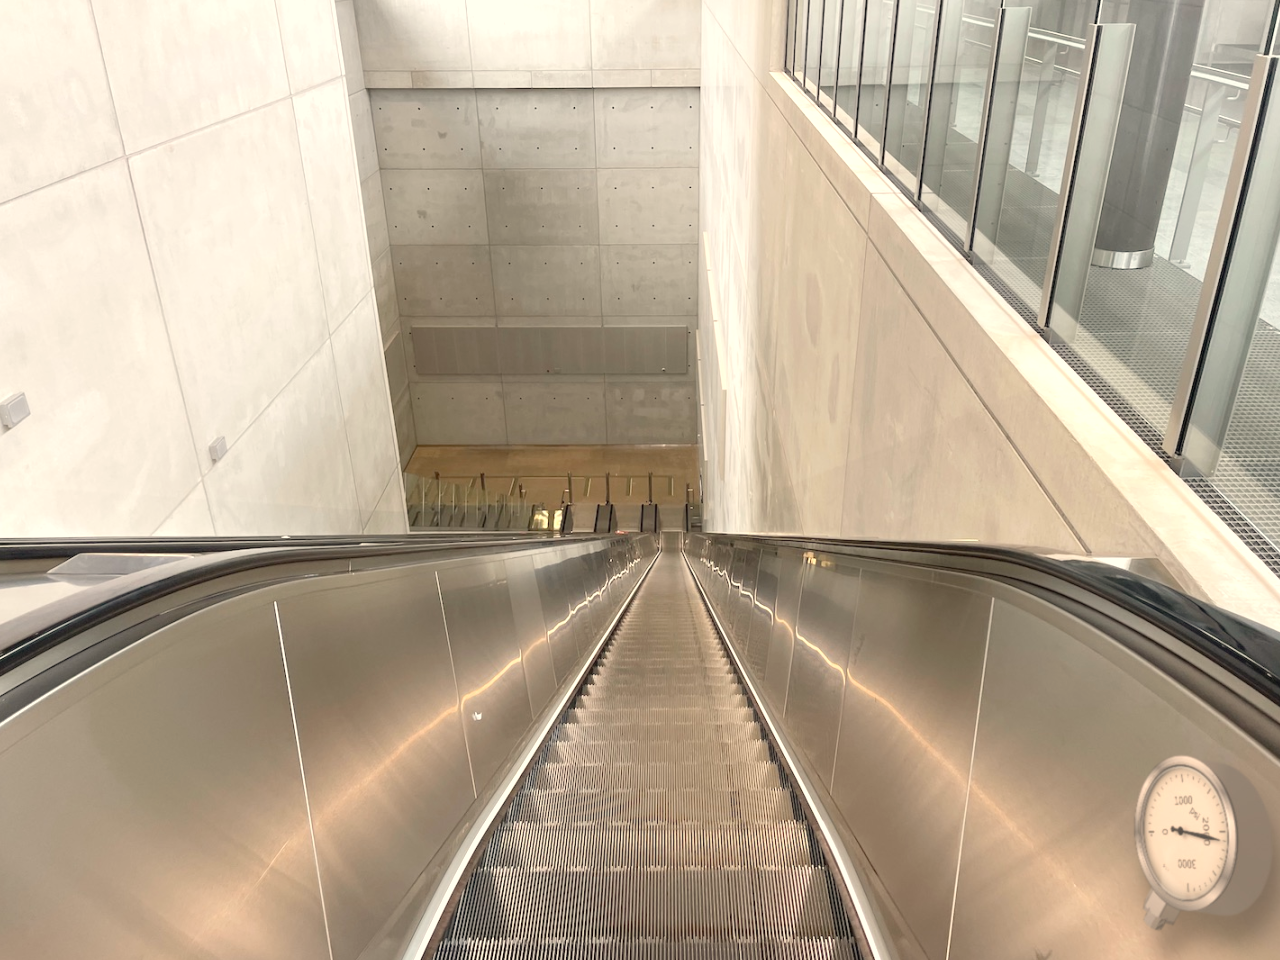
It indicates 2100 psi
